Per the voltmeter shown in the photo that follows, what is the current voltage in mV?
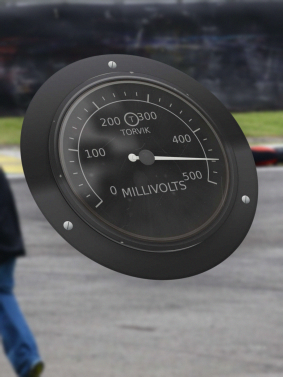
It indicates 460 mV
